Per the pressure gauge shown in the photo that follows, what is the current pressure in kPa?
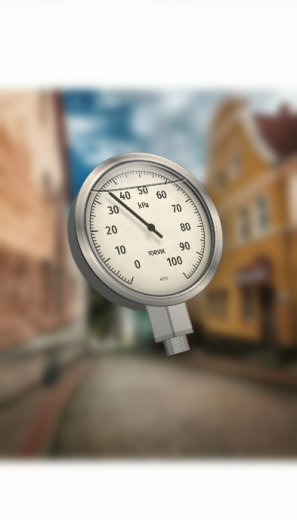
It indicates 35 kPa
